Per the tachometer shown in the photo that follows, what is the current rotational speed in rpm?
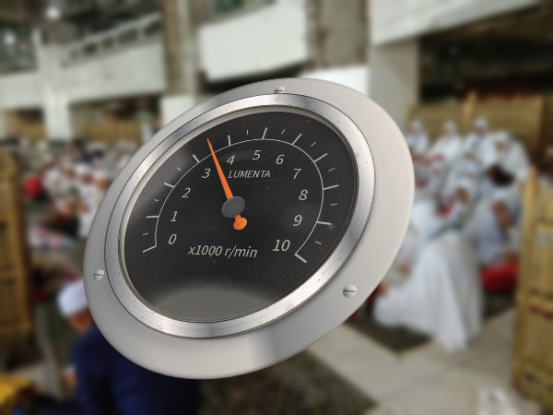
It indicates 3500 rpm
